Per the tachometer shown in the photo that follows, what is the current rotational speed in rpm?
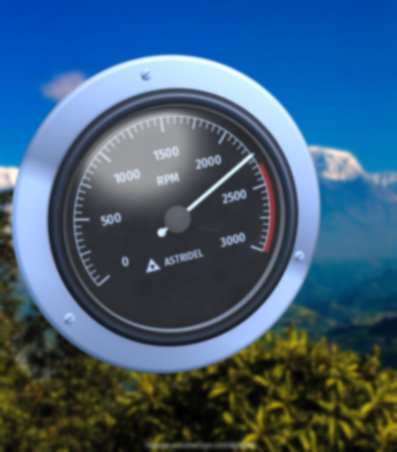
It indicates 2250 rpm
